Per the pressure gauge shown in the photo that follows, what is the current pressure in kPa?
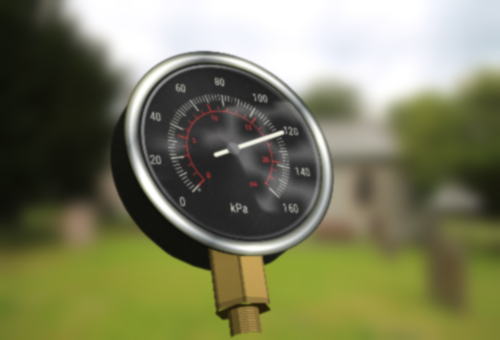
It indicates 120 kPa
